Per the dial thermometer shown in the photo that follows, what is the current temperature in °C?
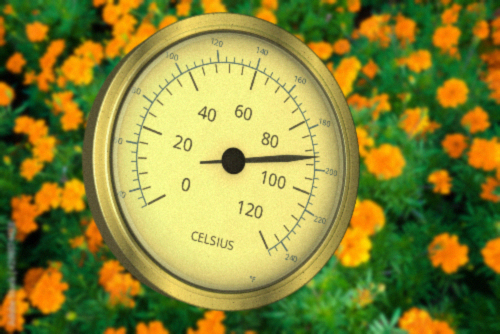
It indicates 90 °C
